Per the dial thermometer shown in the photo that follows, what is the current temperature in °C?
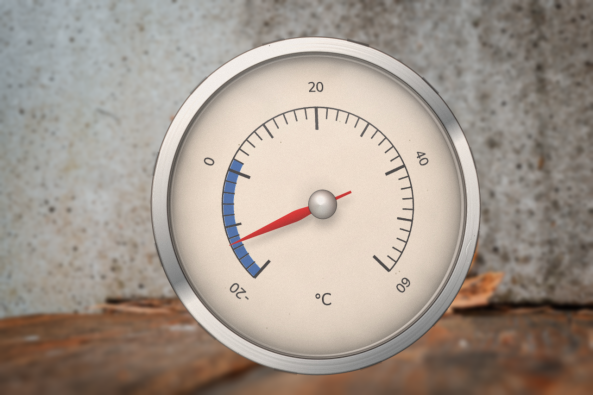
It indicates -13 °C
